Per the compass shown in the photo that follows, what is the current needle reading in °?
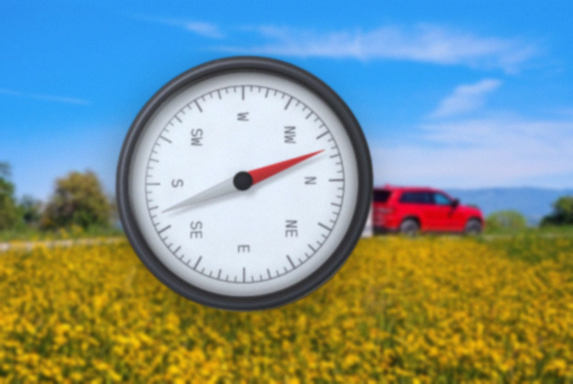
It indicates 340 °
